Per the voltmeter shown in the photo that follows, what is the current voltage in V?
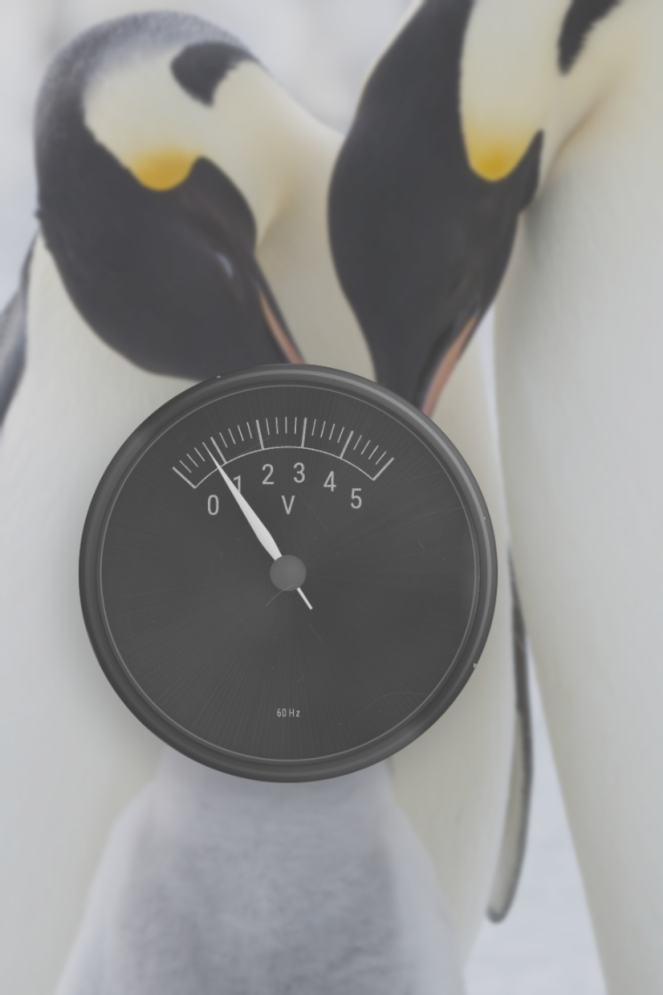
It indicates 0.8 V
